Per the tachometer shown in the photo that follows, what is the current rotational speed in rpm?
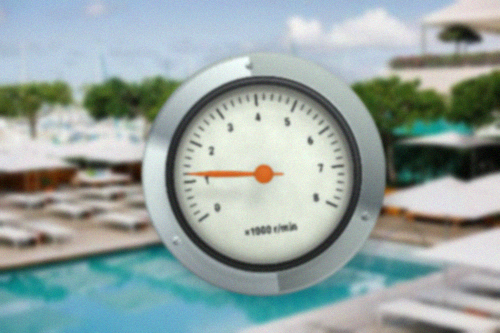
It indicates 1200 rpm
